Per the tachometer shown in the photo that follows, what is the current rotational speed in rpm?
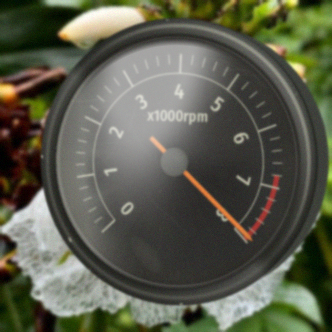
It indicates 7900 rpm
